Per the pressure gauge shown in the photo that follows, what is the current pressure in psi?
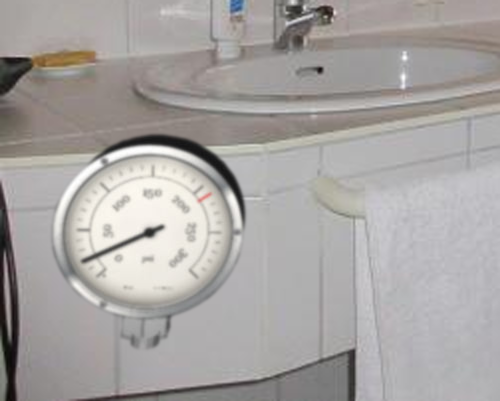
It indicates 20 psi
